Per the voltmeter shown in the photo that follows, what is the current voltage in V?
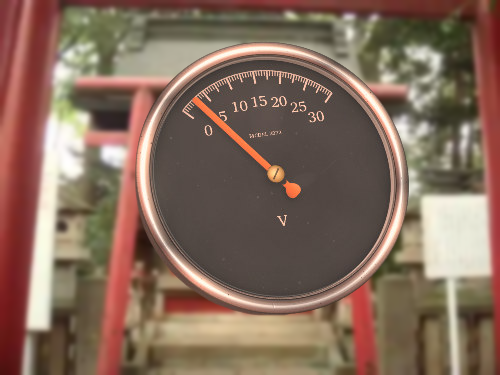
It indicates 2.5 V
